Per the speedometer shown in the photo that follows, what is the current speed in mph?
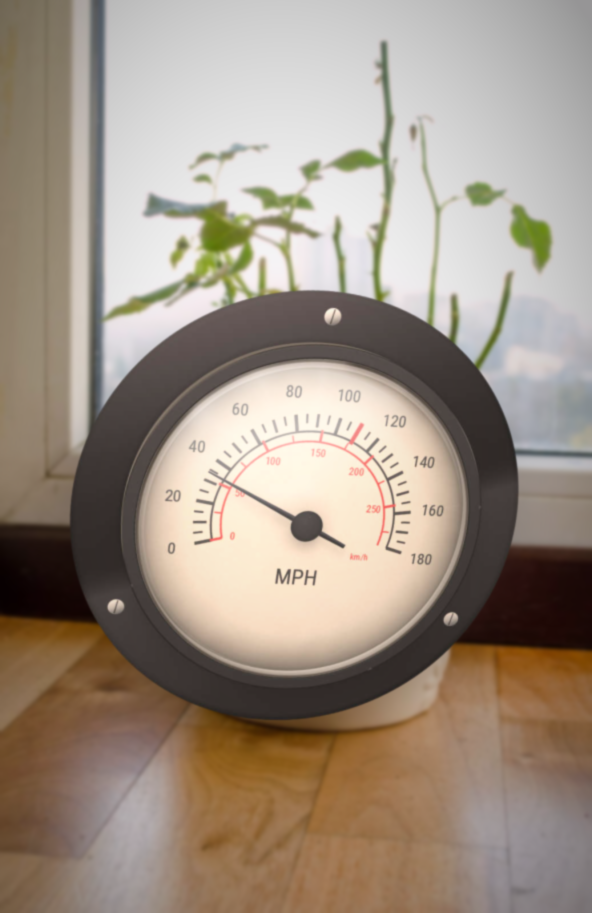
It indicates 35 mph
